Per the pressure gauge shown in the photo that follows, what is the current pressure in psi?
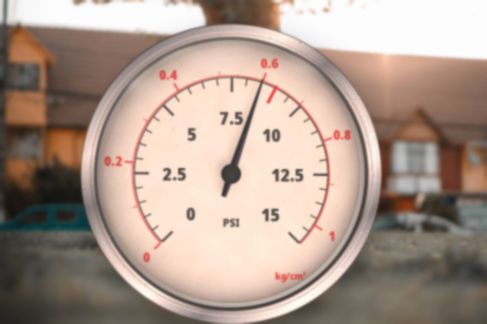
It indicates 8.5 psi
